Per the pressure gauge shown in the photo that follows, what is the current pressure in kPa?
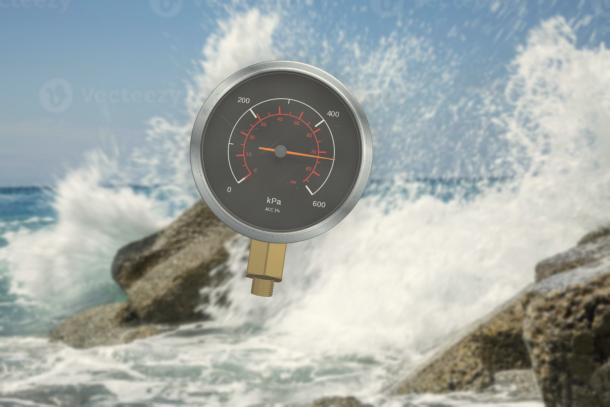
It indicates 500 kPa
